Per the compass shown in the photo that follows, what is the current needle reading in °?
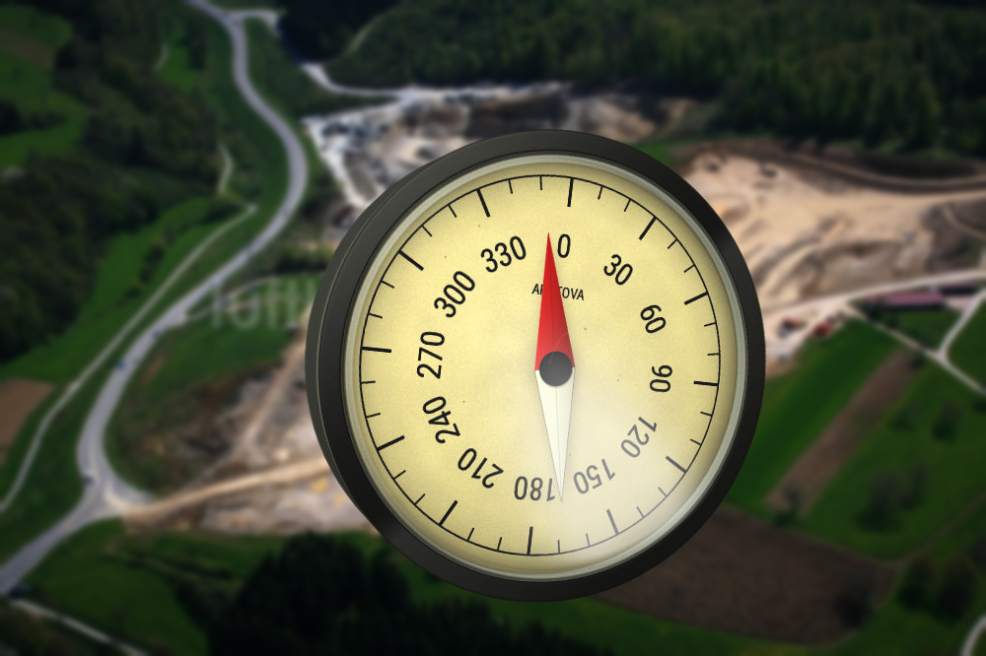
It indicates 350 °
